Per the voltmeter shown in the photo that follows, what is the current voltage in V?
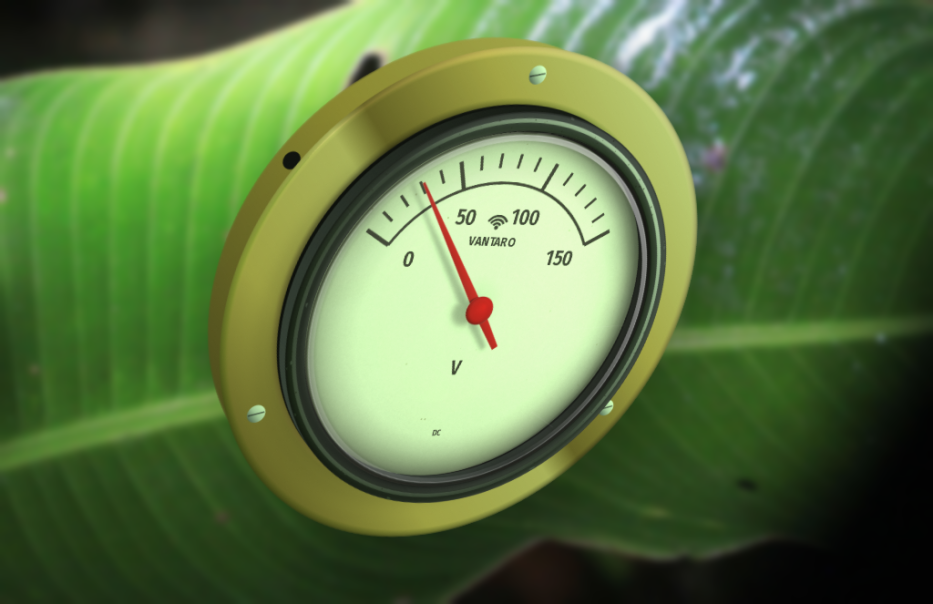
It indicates 30 V
